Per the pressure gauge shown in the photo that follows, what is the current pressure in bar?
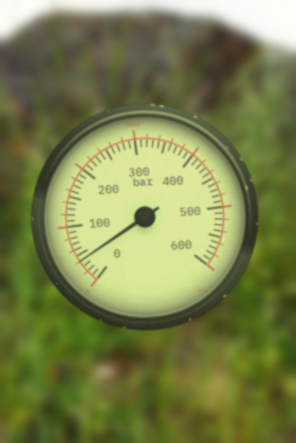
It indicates 40 bar
